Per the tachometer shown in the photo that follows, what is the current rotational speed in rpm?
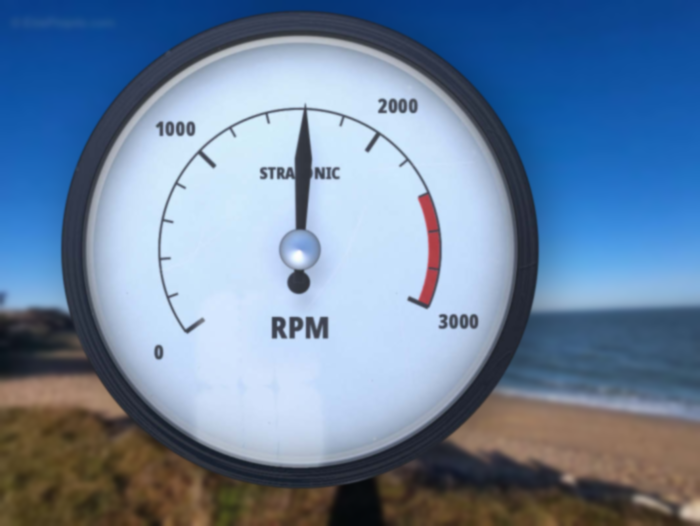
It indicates 1600 rpm
